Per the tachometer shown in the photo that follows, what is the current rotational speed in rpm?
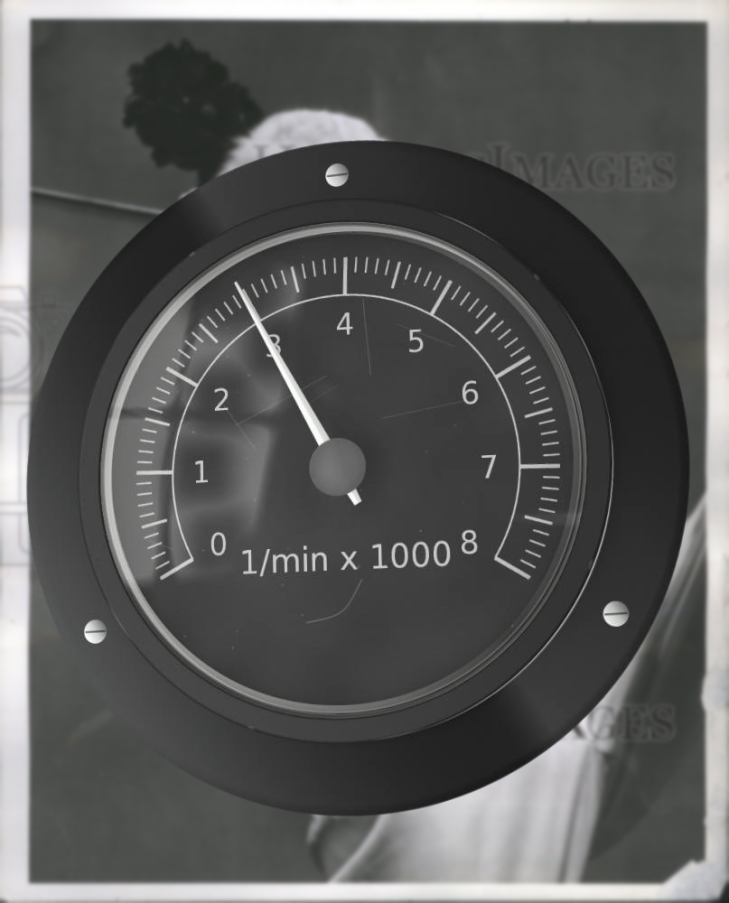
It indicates 3000 rpm
